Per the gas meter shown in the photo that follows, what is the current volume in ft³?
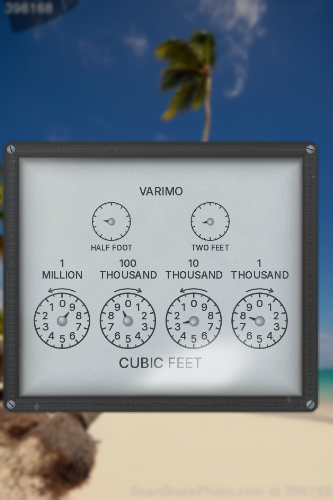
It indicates 892800 ft³
